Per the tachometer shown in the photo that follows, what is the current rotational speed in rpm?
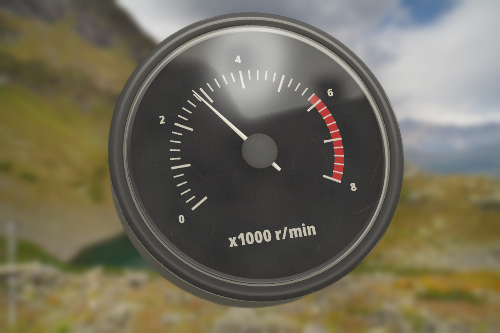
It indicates 2800 rpm
